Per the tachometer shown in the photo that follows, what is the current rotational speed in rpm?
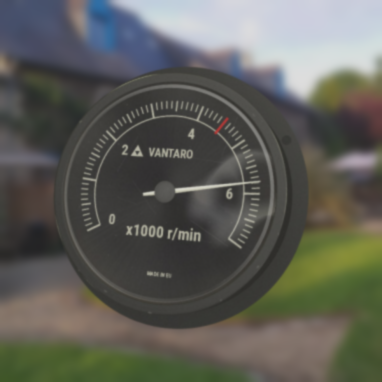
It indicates 5800 rpm
